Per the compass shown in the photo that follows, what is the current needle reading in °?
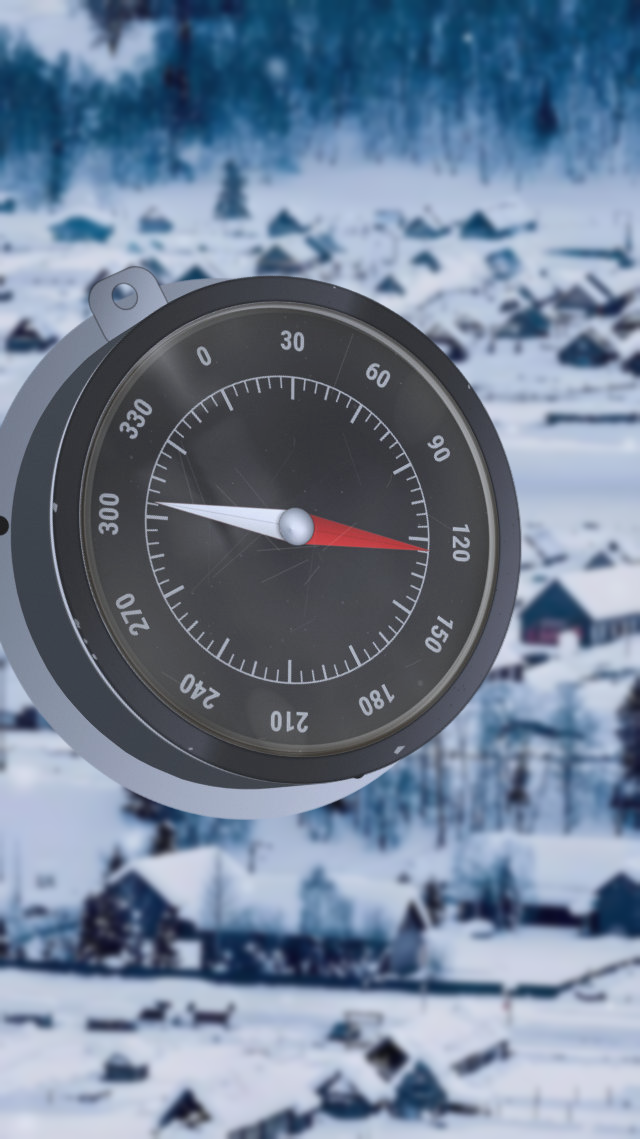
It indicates 125 °
